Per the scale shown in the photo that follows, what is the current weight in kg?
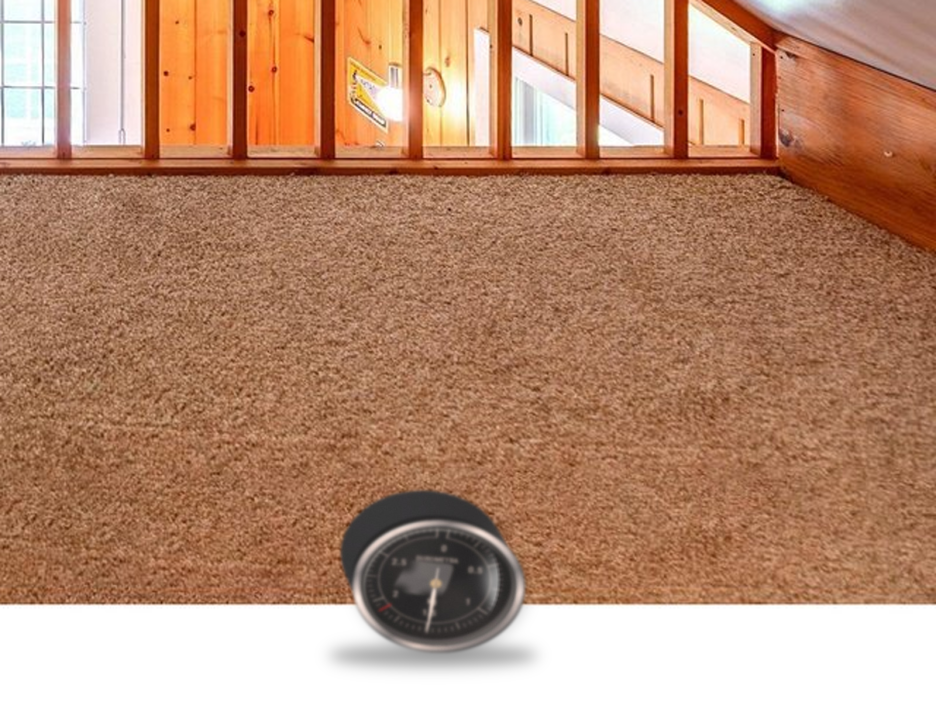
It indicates 1.5 kg
